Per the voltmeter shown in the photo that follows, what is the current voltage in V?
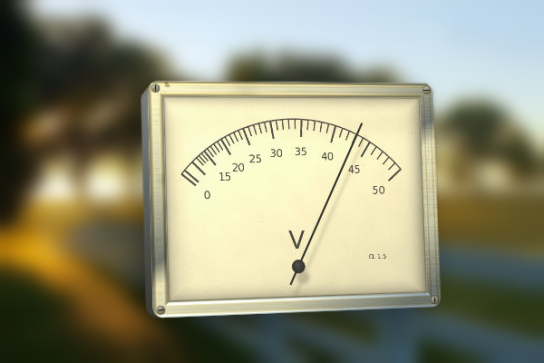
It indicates 43 V
